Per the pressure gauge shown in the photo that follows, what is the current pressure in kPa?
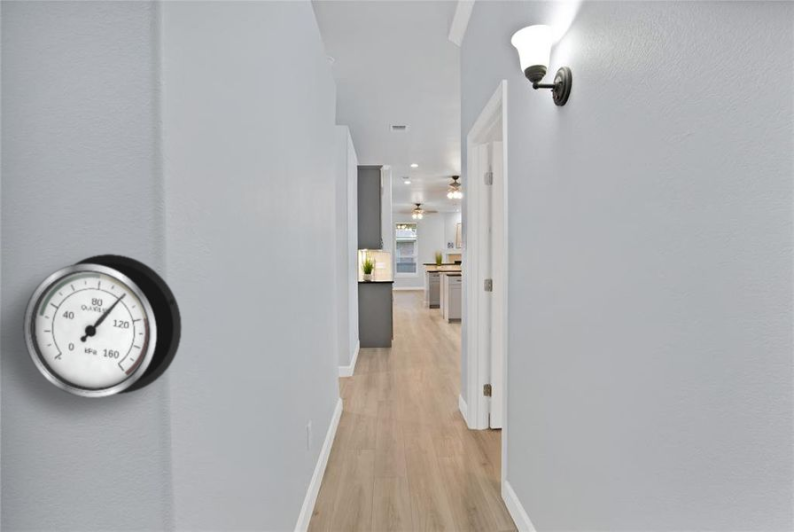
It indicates 100 kPa
